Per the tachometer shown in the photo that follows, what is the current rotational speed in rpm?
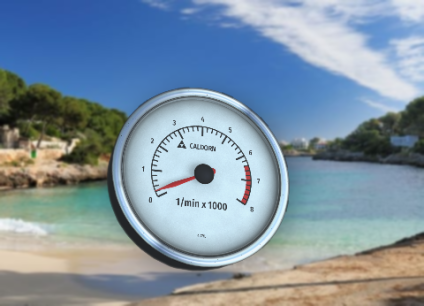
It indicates 200 rpm
